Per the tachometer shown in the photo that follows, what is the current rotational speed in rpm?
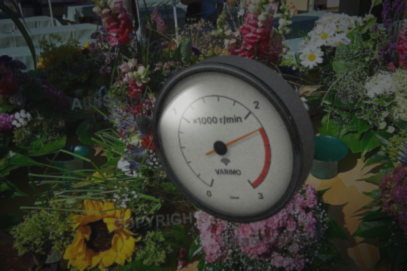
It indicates 2200 rpm
